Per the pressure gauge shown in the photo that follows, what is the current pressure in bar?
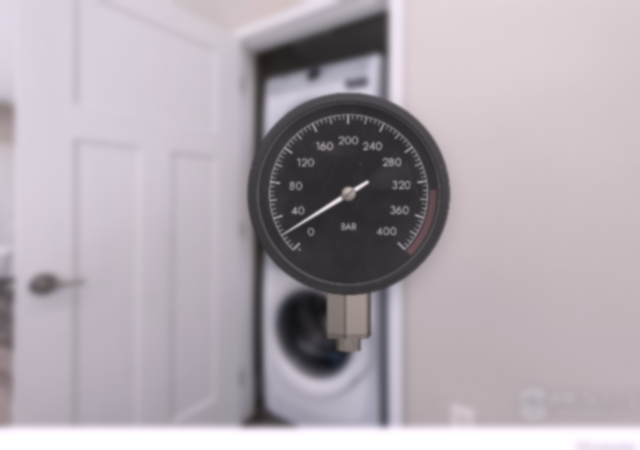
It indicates 20 bar
